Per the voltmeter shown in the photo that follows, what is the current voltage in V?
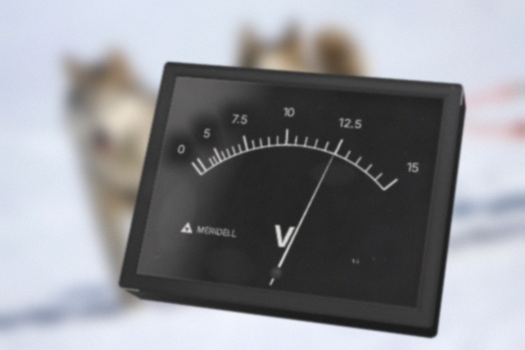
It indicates 12.5 V
